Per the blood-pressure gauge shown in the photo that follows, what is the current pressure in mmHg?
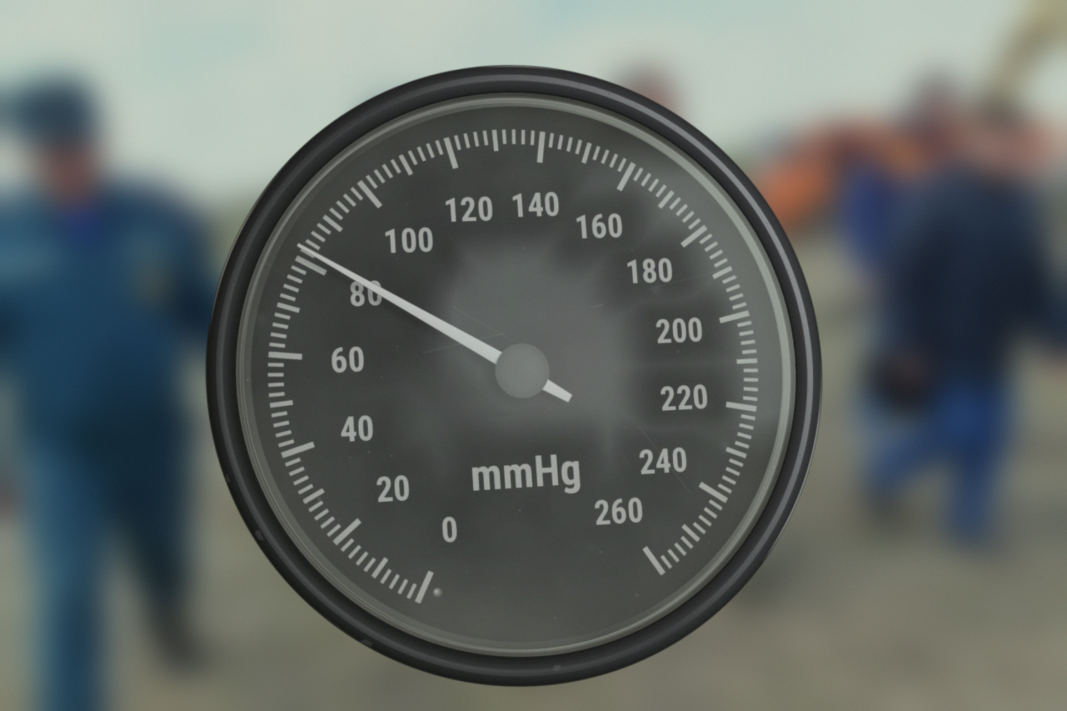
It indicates 82 mmHg
